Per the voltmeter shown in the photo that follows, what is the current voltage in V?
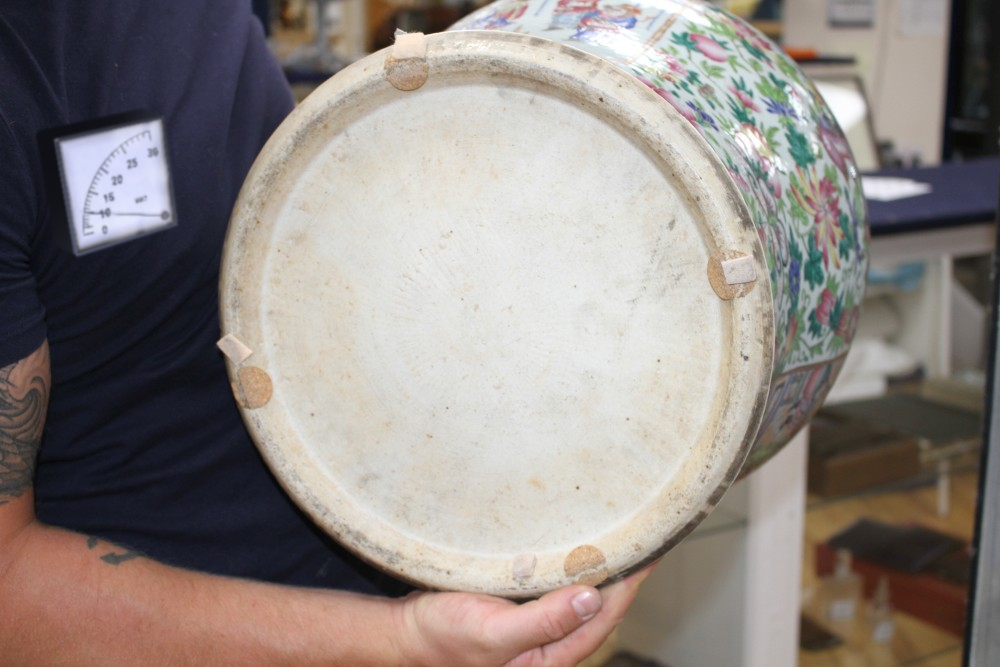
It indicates 10 V
